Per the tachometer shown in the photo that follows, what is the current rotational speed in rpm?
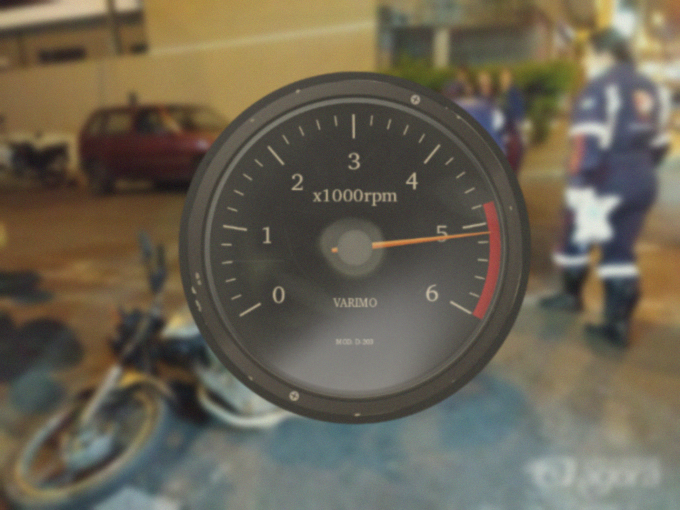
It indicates 5100 rpm
